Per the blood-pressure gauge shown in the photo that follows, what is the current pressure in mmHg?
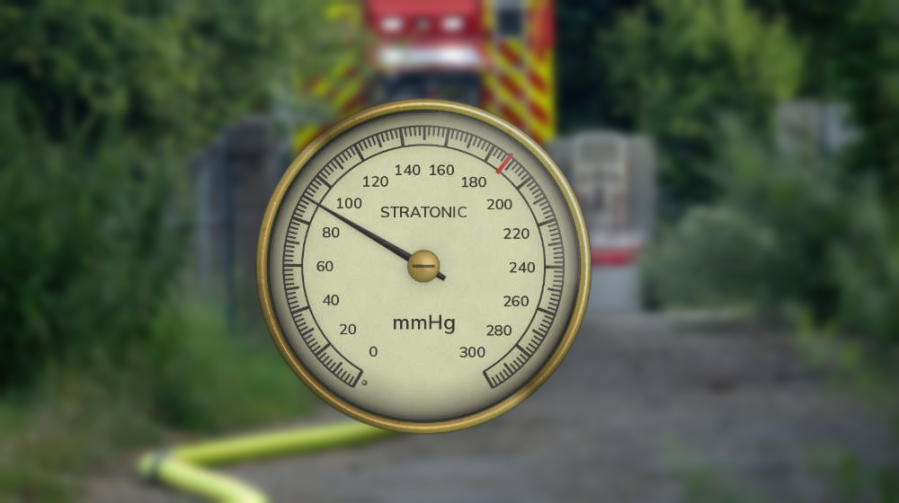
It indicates 90 mmHg
